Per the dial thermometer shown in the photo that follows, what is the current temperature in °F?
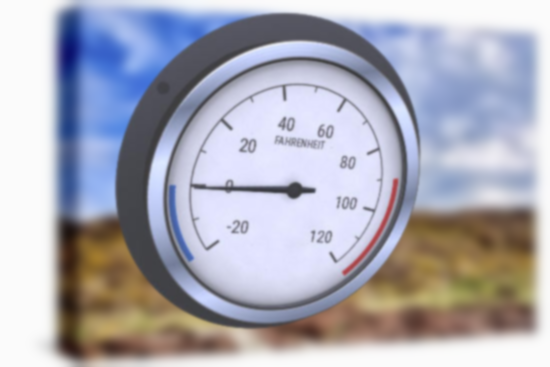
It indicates 0 °F
